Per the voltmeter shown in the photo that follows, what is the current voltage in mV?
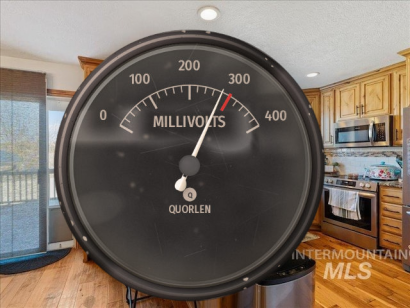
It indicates 280 mV
